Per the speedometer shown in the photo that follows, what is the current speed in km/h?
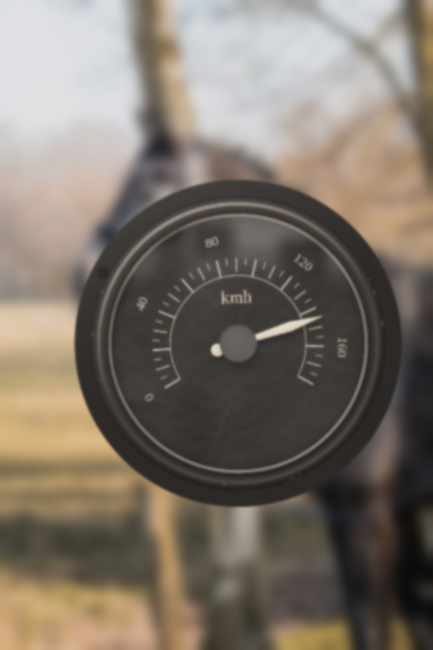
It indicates 145 km/h
